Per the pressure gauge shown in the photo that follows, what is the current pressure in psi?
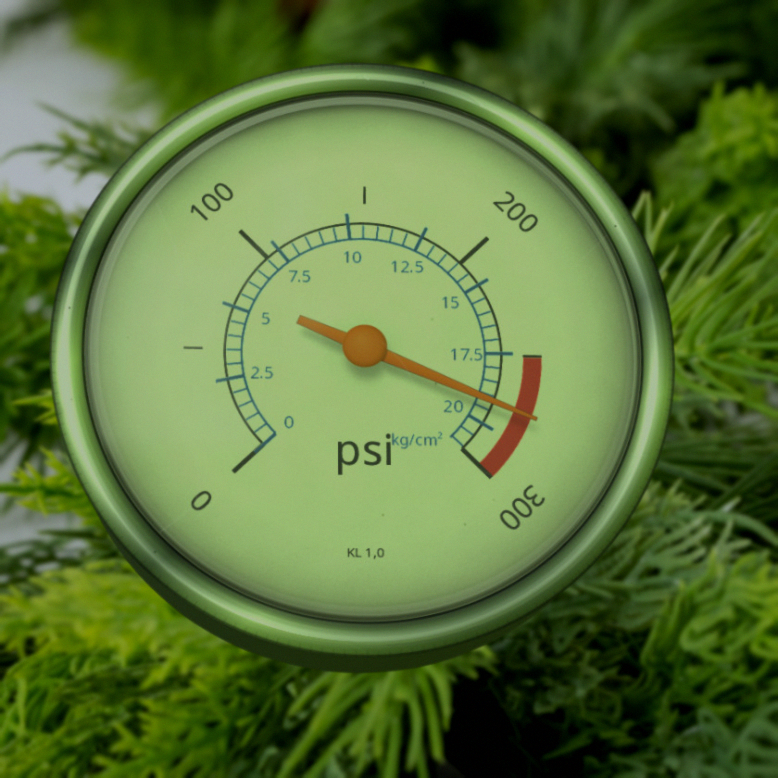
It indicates 275 psi
